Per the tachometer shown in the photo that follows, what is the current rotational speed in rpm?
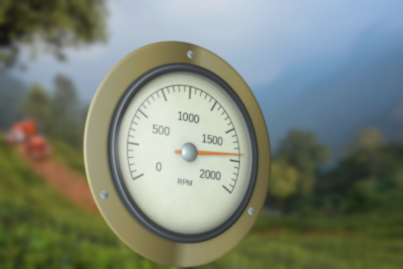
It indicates 1700 rpm
